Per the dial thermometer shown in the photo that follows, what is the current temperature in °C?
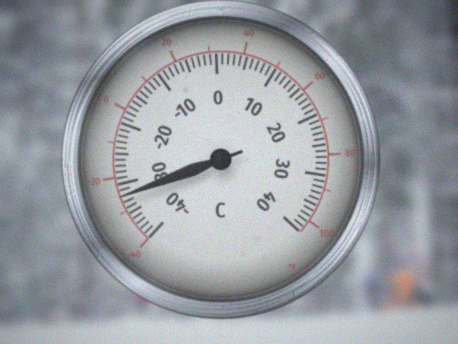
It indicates -32 °C
